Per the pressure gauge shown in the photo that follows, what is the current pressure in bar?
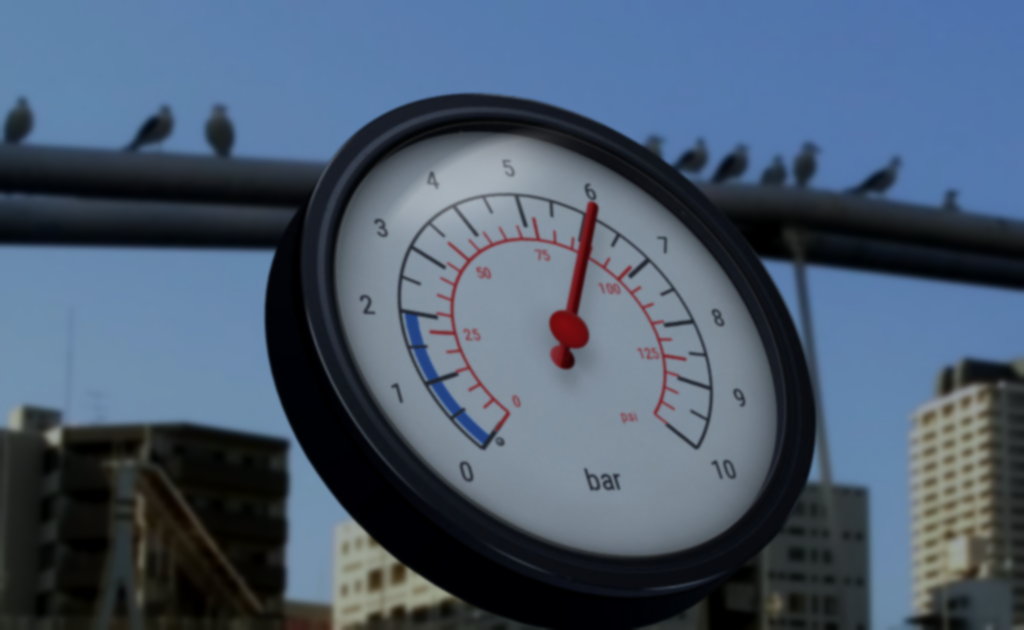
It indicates 6 bar
